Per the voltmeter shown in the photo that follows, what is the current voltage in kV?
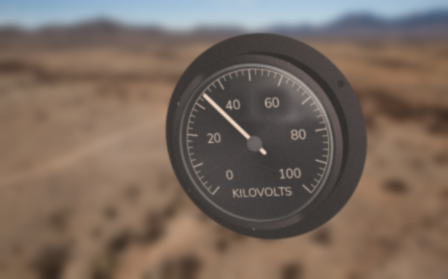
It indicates 34 kV
